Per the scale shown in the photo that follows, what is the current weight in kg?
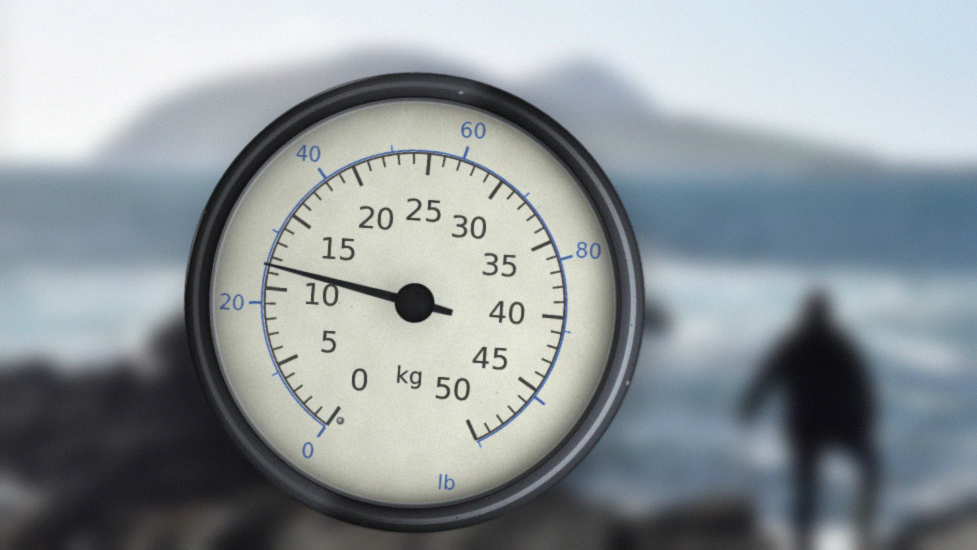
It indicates 11.5 kg
